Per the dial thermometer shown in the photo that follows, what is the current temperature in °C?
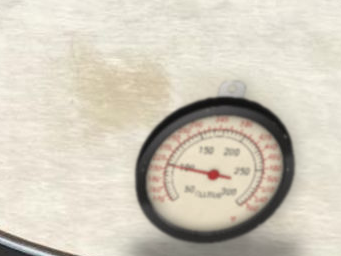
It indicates 100 °C
